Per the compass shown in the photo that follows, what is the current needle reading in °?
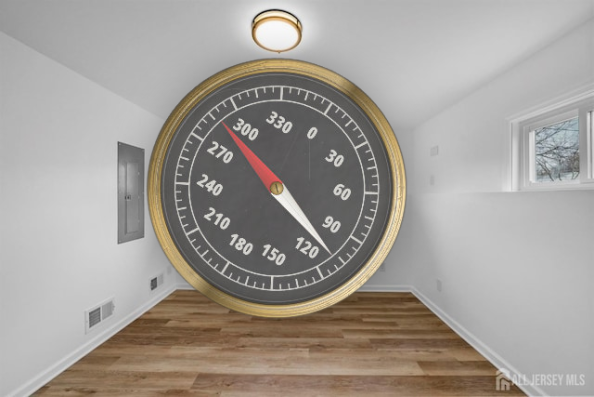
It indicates 287.5 °
